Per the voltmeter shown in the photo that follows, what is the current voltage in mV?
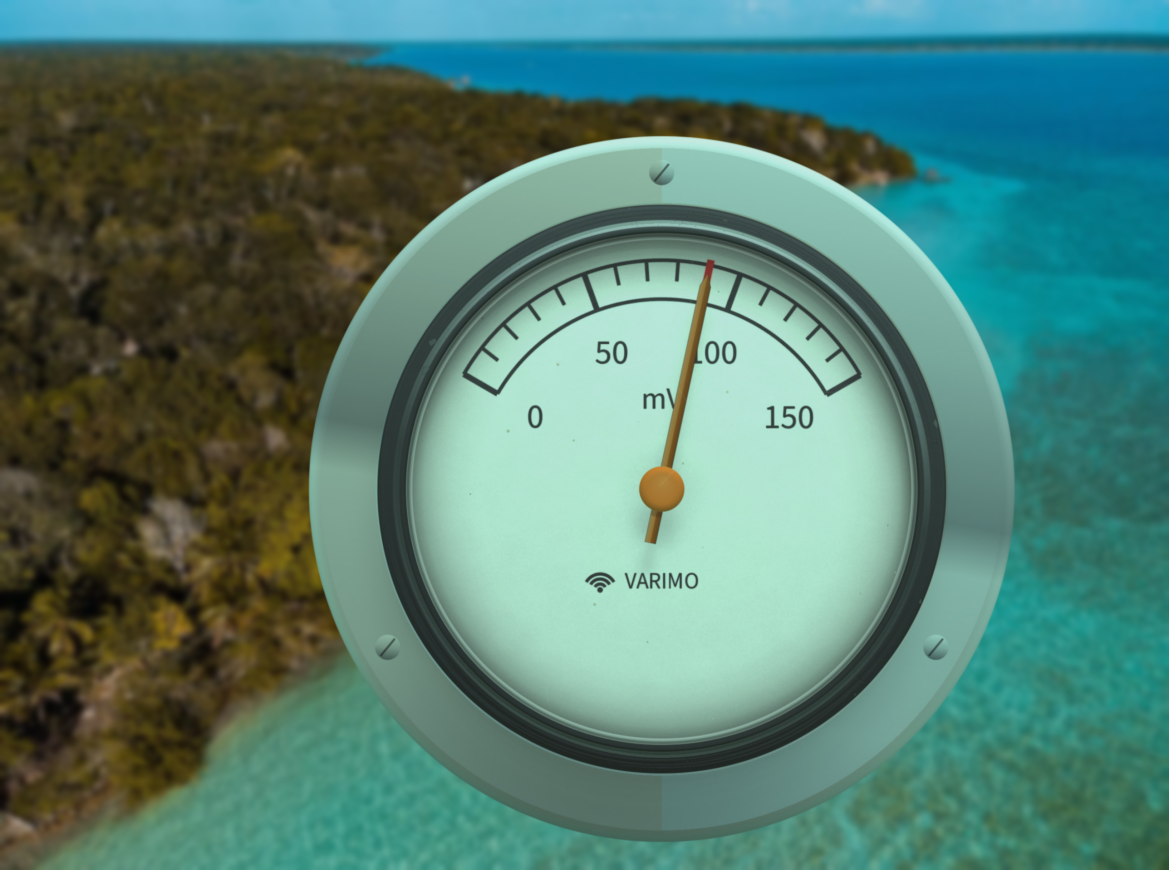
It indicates 90 mV
